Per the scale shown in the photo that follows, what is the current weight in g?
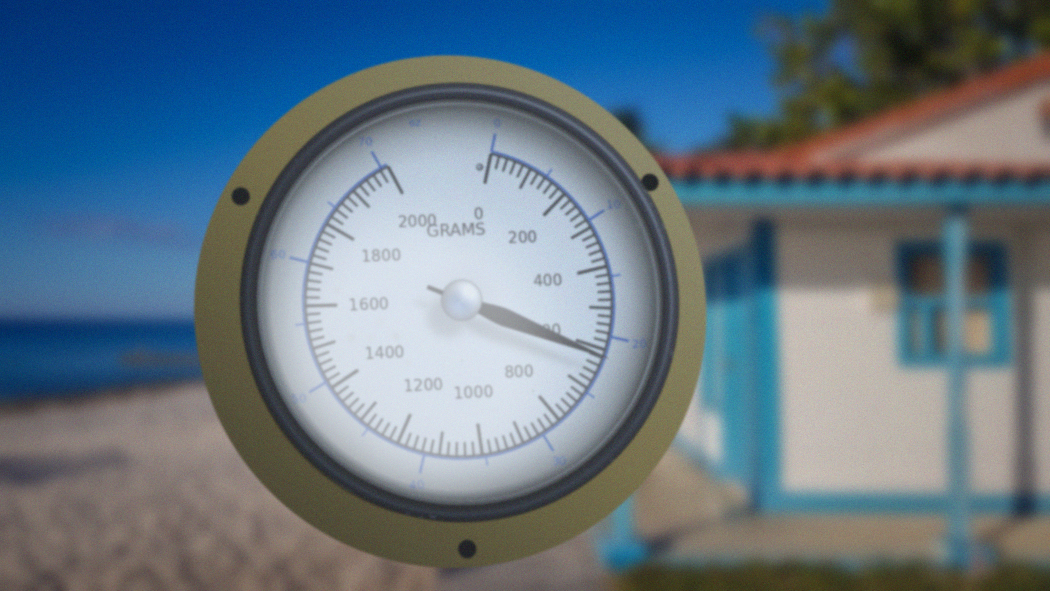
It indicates 620 g
